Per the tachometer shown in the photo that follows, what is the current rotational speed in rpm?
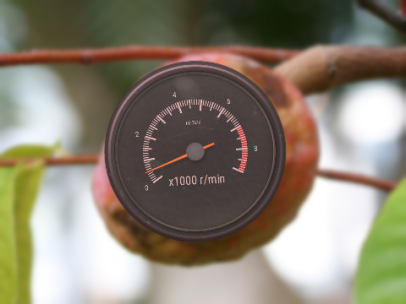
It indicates 500 rpm
